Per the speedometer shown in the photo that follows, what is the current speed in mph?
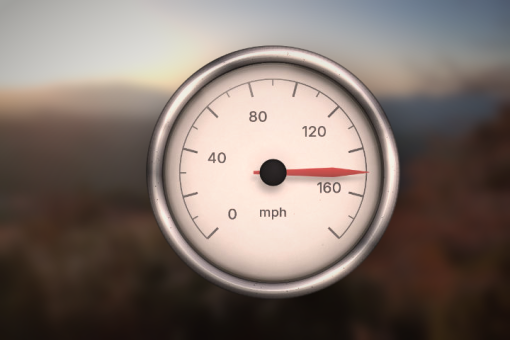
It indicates 150 mph
